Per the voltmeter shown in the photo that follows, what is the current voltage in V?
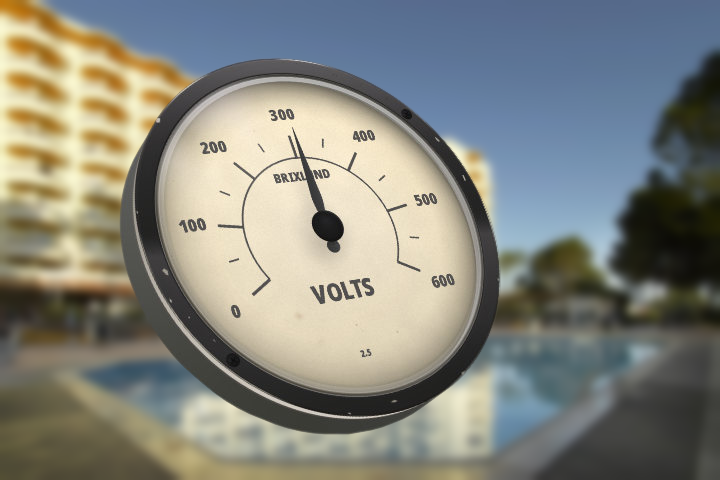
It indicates 300 V
